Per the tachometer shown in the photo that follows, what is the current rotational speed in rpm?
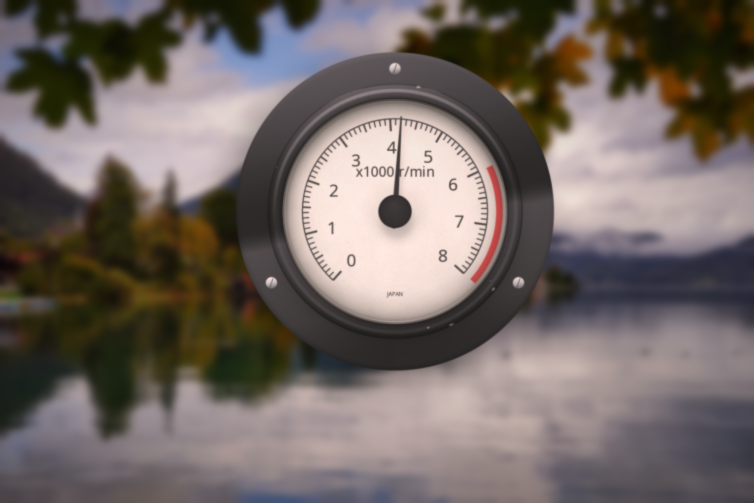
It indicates 4200 rpm
